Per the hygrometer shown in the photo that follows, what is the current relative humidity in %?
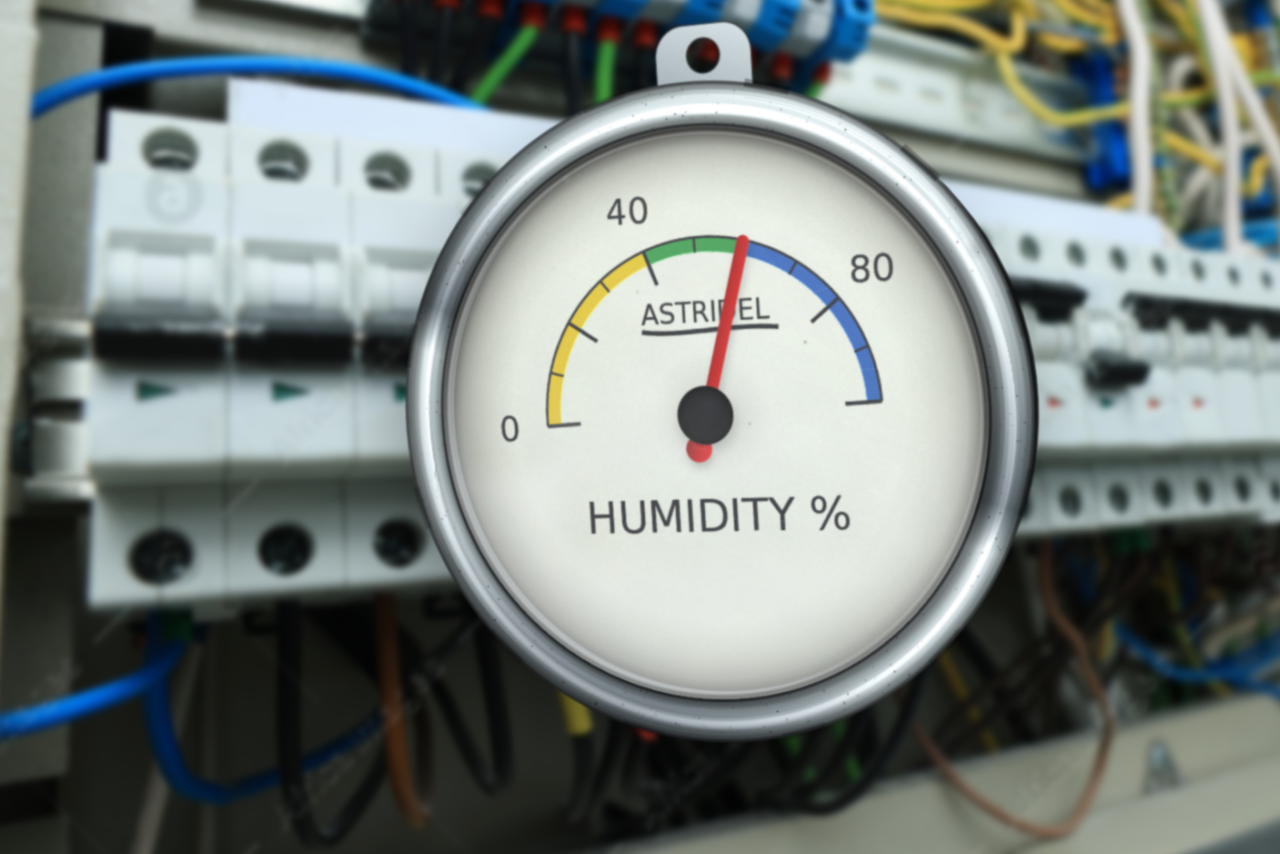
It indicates 60 %
